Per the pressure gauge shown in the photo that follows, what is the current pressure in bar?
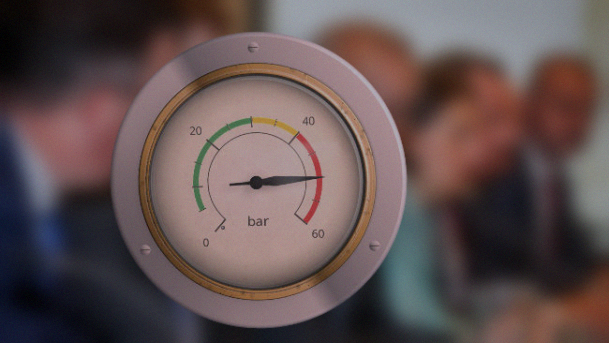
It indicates 50 bar
